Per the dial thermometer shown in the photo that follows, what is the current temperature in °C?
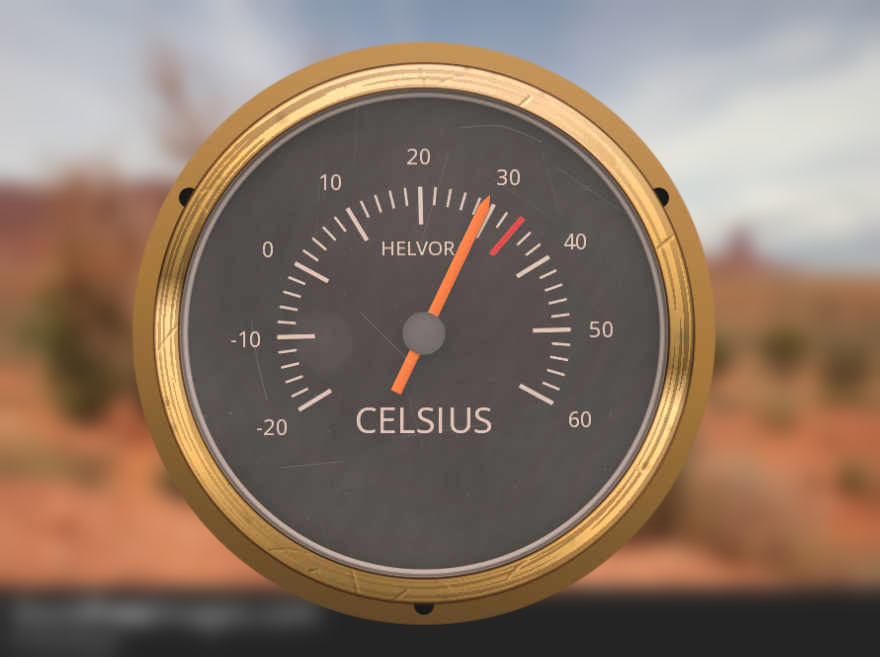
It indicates 29 °C
